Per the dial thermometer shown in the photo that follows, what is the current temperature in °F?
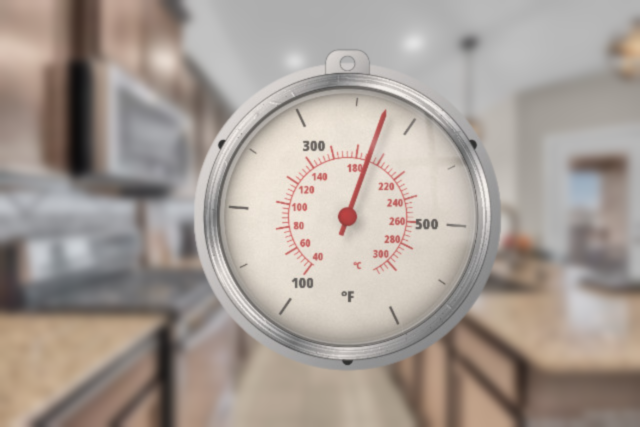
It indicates 375 °F
